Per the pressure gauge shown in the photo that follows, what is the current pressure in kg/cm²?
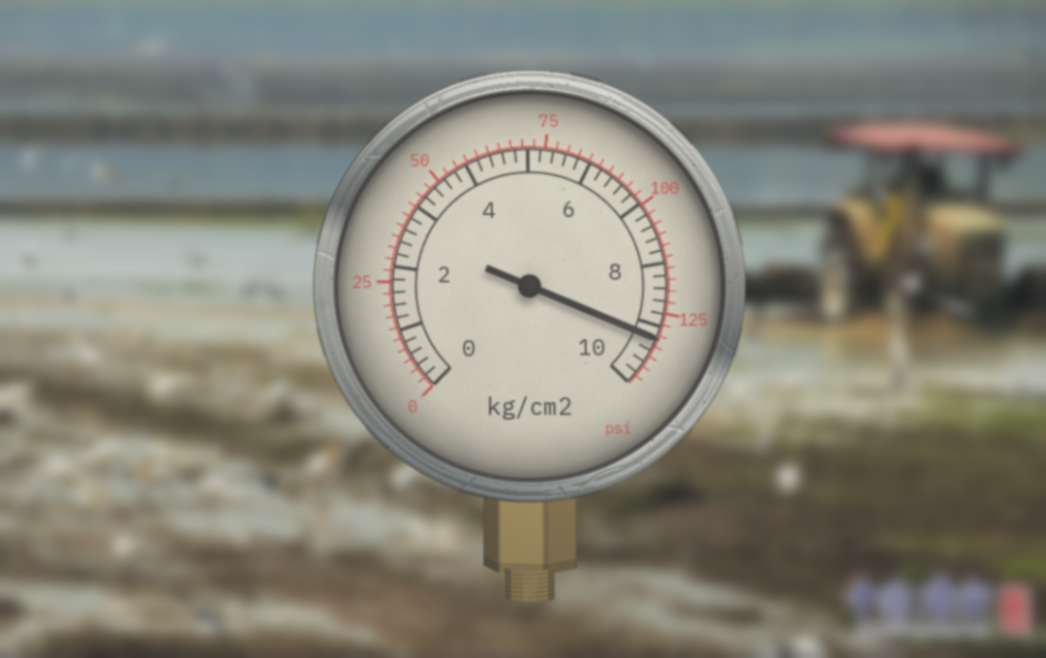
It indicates 9.2 kg/cm²
